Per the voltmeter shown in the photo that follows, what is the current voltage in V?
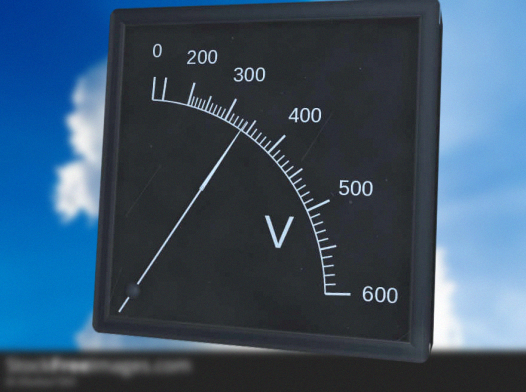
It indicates 340 V
